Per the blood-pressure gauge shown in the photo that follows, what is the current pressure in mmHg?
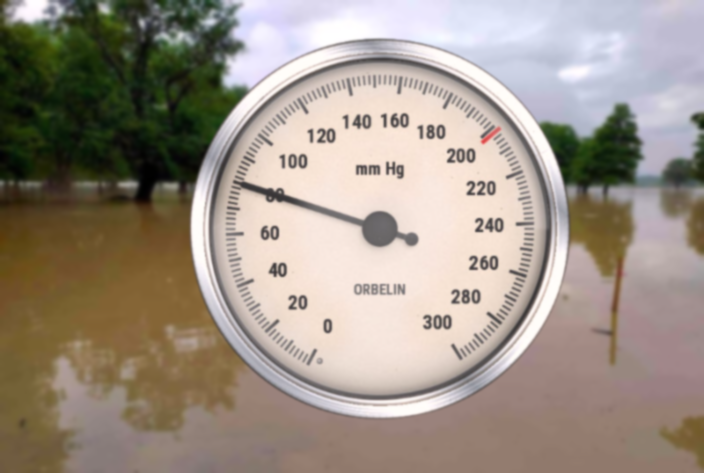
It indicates 80 mmHg
